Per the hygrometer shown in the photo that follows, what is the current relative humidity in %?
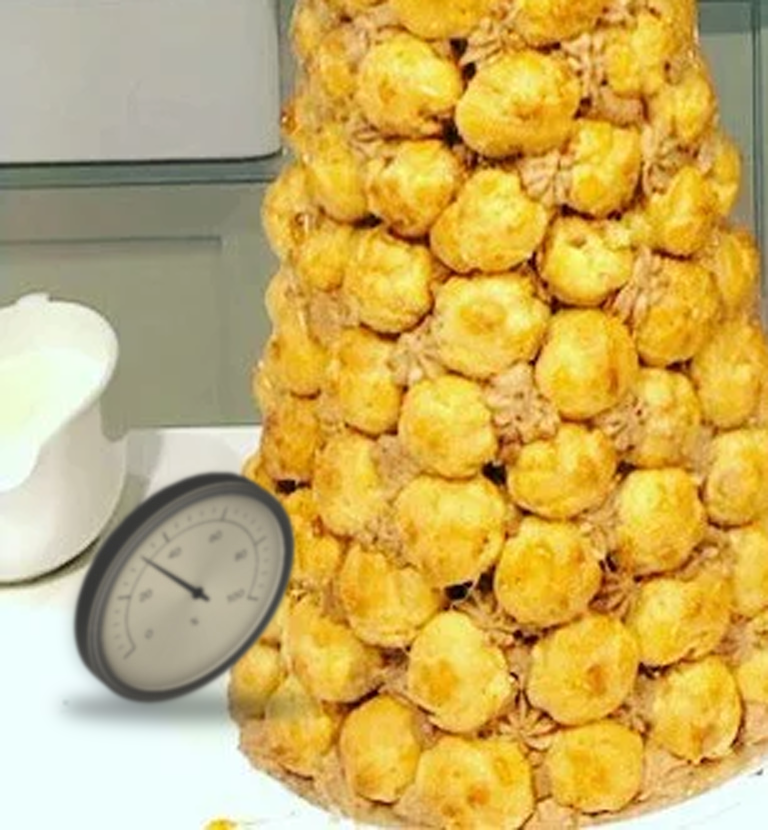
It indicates 32 %
